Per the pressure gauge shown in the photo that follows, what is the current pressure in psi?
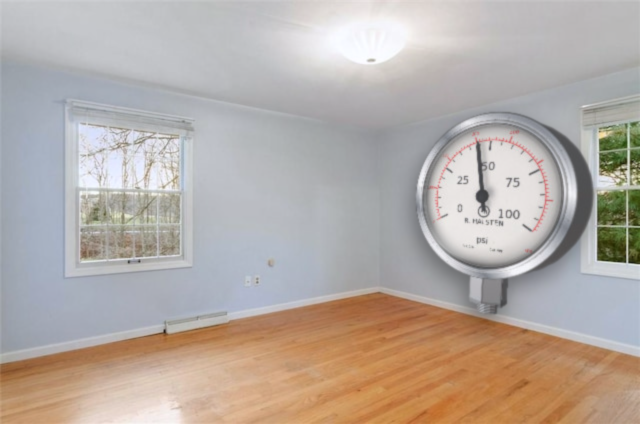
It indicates 45 psi
